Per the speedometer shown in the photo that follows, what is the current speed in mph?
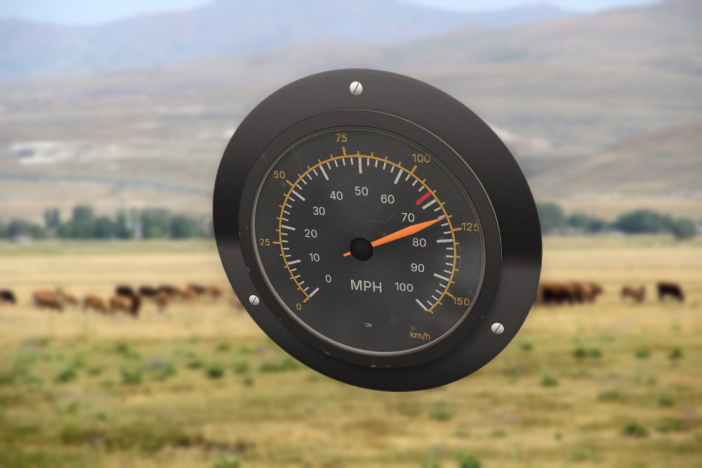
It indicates 74 mph
